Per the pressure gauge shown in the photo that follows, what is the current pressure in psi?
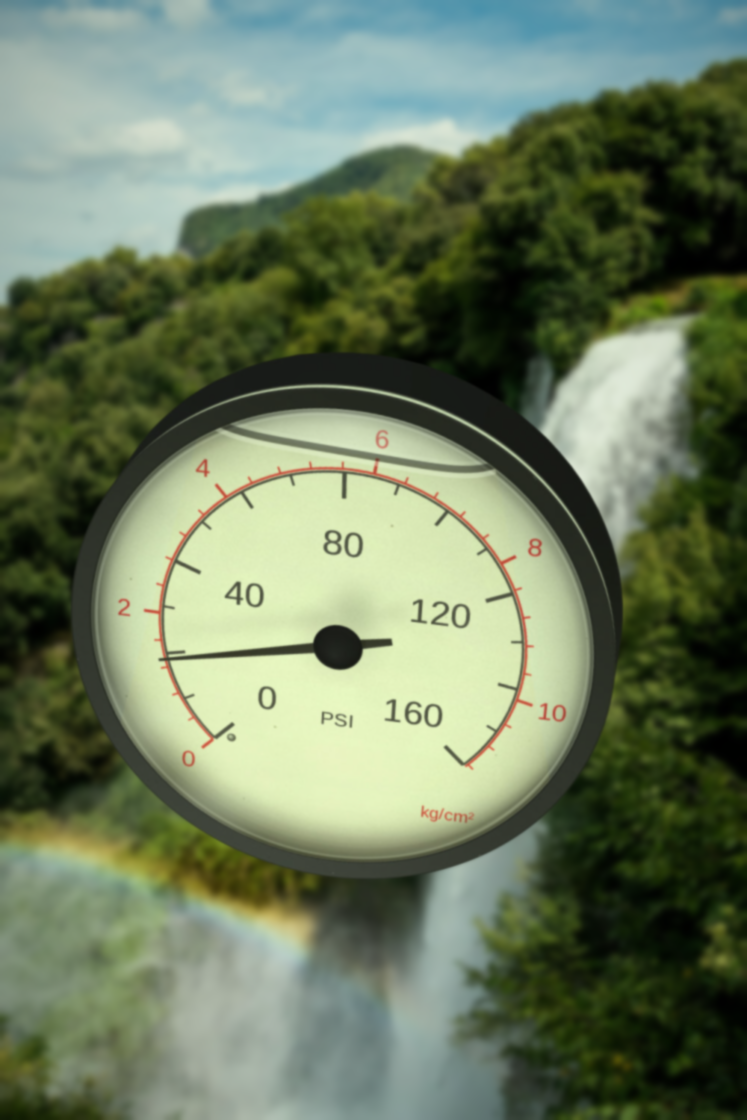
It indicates 20 psi
